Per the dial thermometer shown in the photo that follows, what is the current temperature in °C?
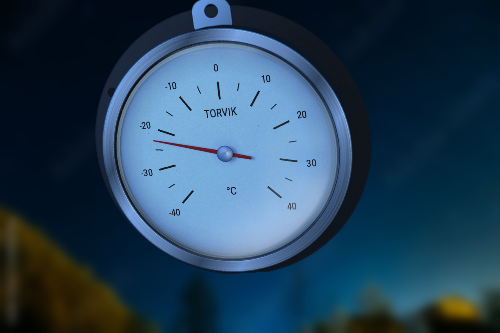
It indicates -22.5 °C
